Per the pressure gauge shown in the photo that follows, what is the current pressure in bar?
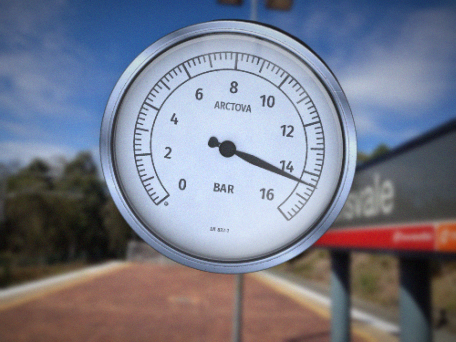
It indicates 14.4 bar
